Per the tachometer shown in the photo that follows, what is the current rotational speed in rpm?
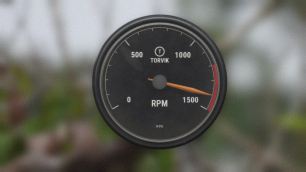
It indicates 1400 rpm
